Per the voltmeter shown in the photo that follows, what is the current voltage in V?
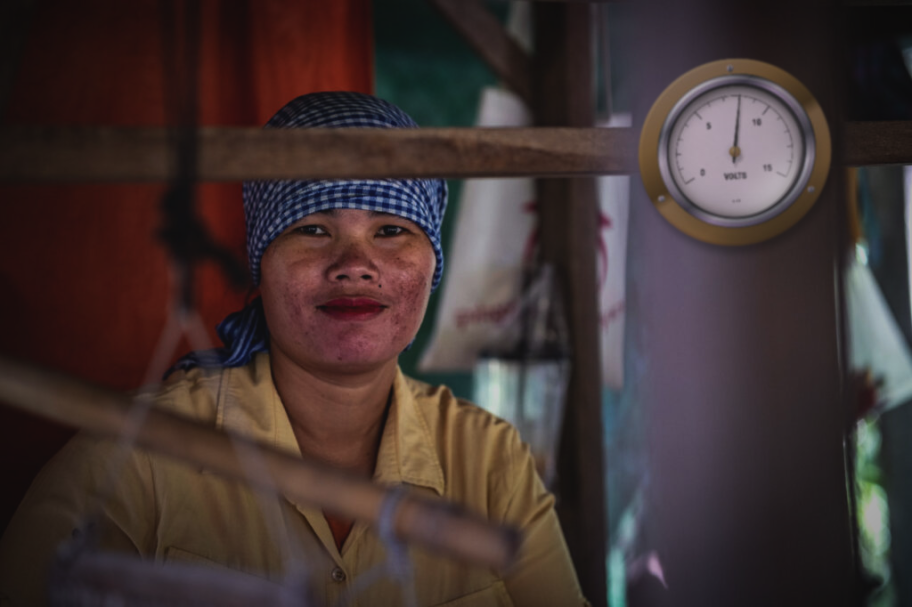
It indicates 8 V
